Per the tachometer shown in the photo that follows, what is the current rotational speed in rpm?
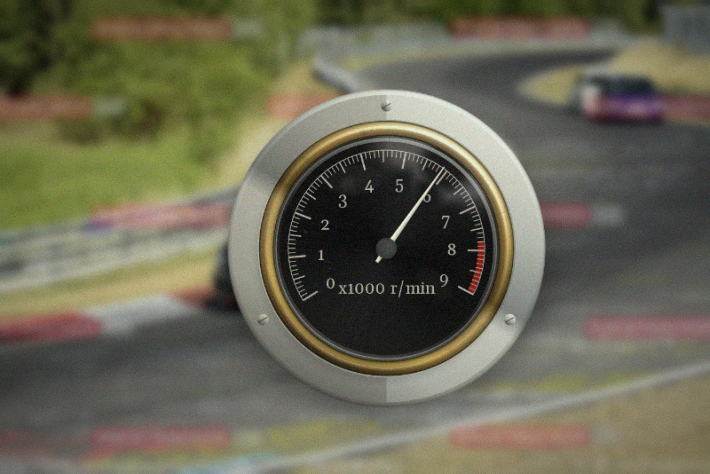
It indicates 5900 rpm
